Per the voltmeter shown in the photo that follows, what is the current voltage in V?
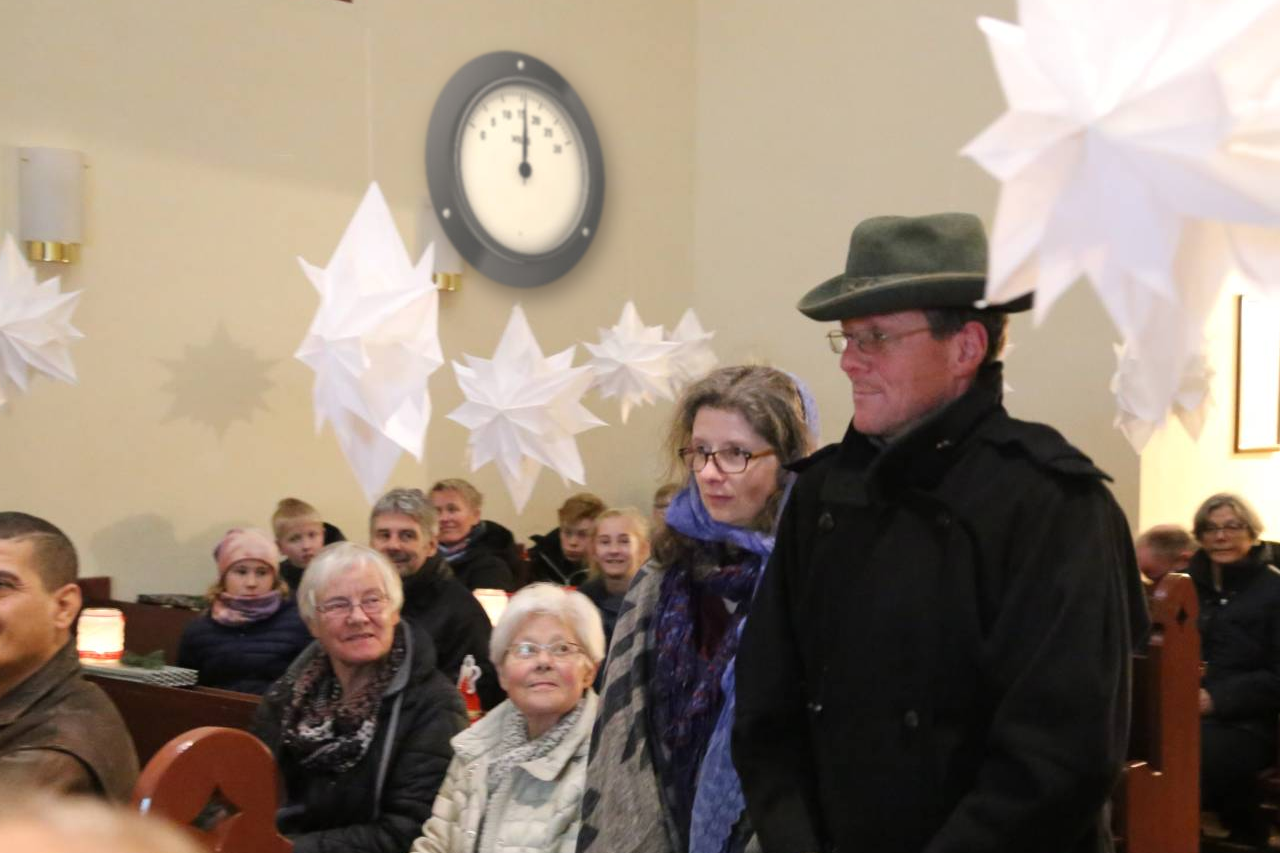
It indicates 15 V
